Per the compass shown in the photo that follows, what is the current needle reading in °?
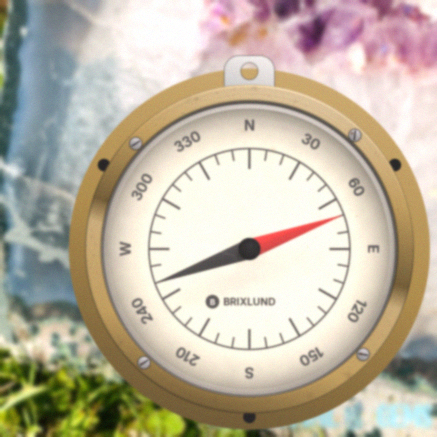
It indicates 70 °
